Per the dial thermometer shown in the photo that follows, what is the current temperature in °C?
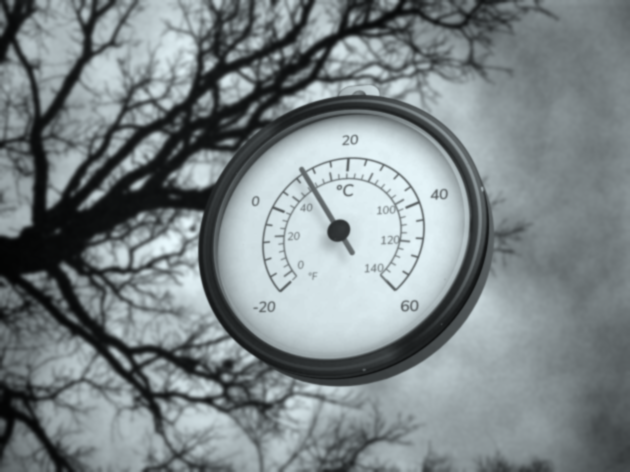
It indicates 10 °C
